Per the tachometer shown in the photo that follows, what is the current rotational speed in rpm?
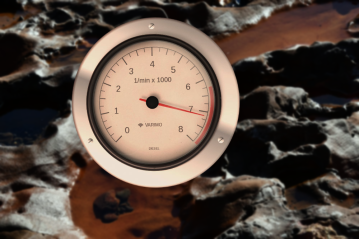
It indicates 7125 rpm
